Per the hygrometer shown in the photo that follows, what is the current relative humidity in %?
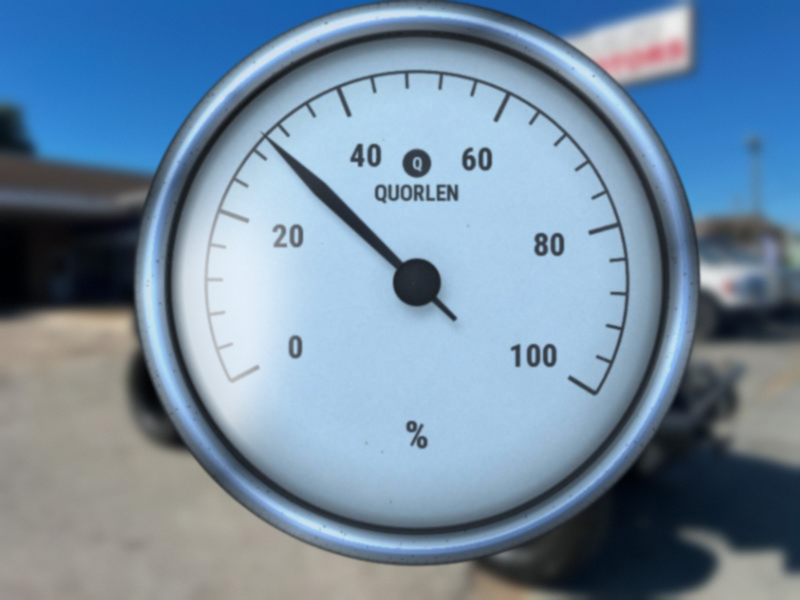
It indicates 30 %
